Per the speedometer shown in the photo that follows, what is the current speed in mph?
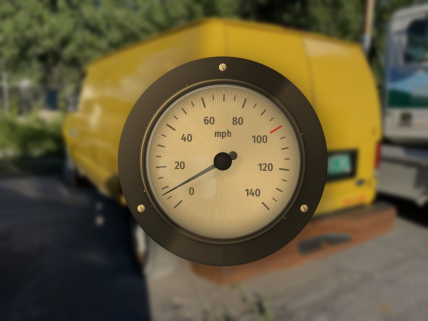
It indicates 7.5 mph
